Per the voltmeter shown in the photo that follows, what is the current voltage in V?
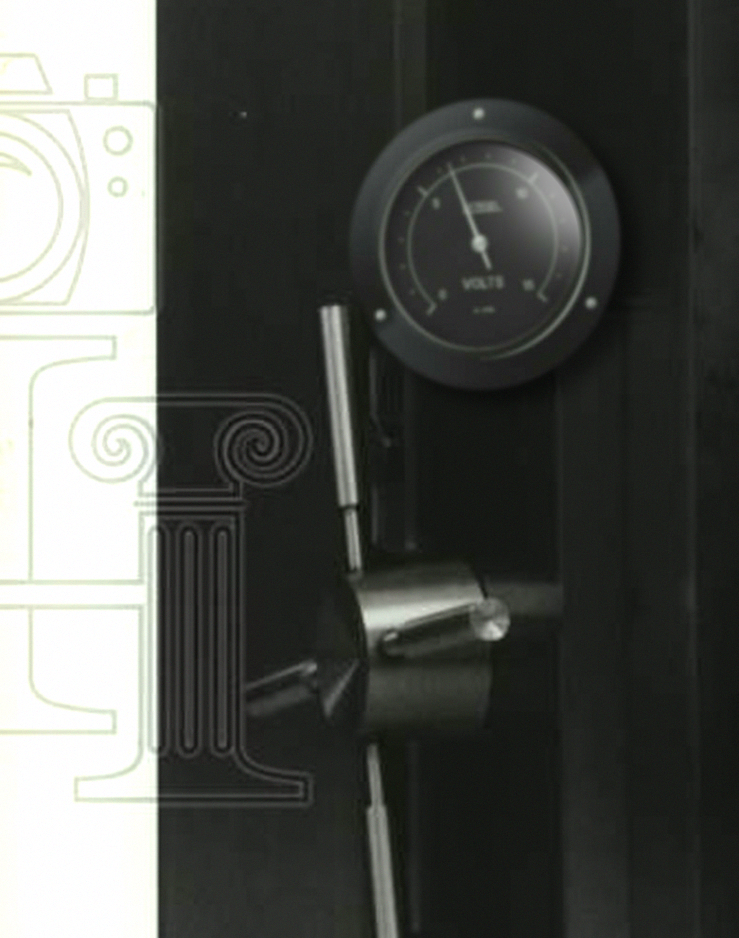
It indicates 6.5 V
